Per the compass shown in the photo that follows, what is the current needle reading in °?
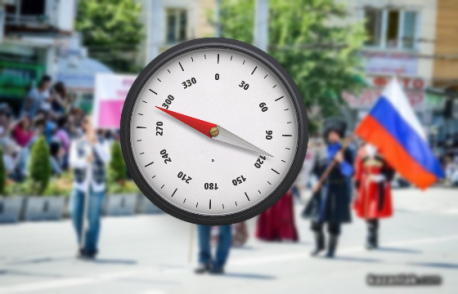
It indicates 290 °
